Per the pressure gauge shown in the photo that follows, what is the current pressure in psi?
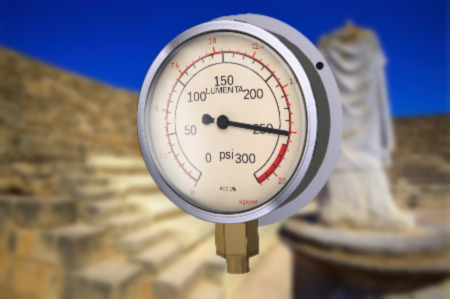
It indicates 250 psi
